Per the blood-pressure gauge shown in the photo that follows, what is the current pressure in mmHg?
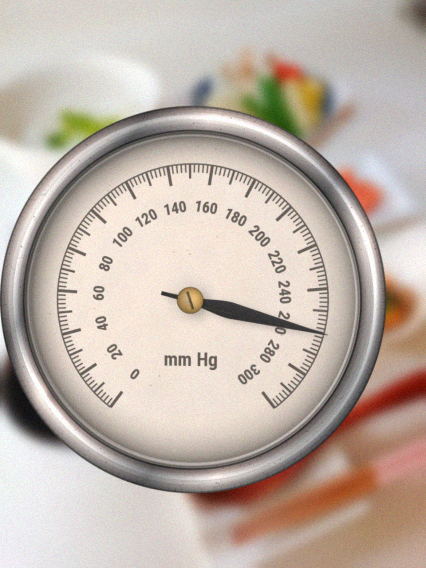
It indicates 260 mmHg
